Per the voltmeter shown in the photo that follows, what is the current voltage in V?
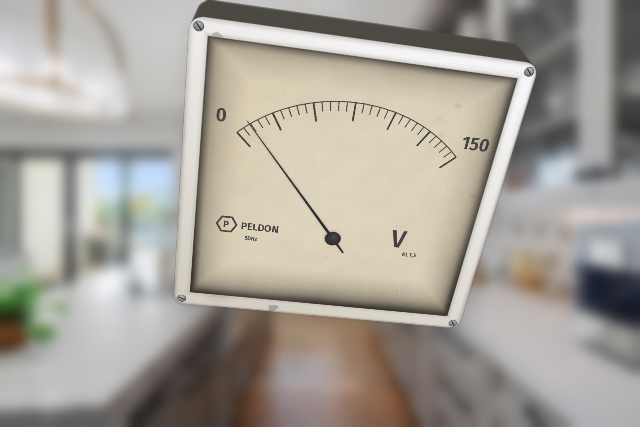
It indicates 10 V
